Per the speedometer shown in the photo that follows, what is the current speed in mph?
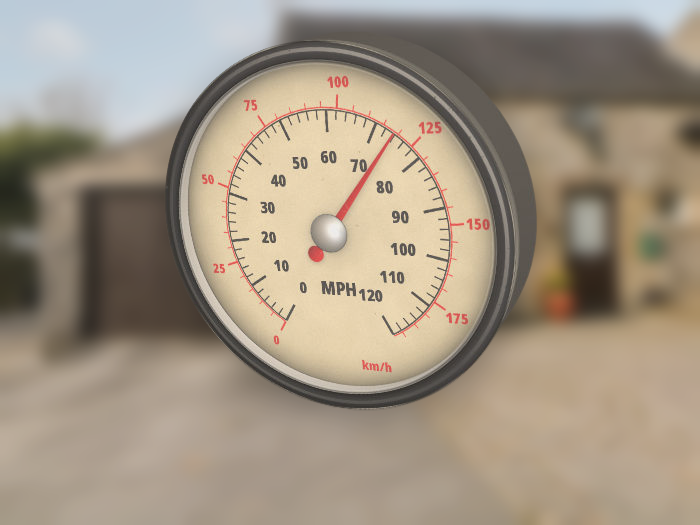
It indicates 74 mph
